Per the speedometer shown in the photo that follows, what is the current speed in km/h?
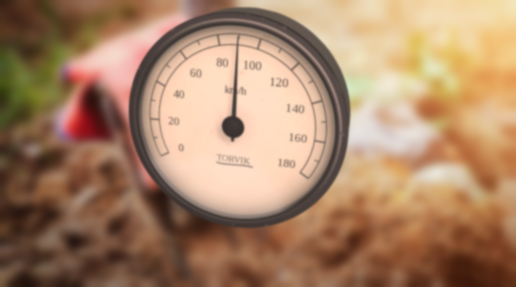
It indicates 90 km/h
